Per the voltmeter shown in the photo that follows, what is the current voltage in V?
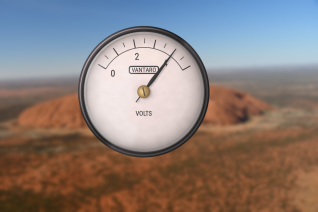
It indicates 4 V
